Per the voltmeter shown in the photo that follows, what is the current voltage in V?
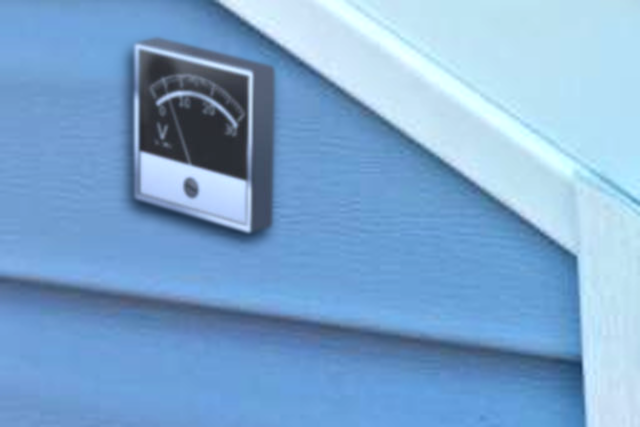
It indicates 5 V
